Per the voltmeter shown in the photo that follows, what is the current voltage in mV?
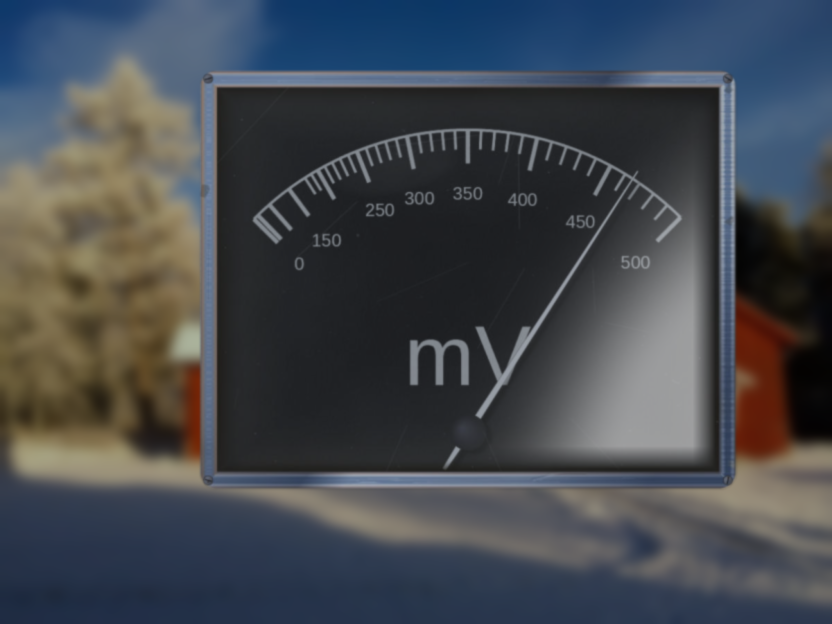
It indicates 465 mV
